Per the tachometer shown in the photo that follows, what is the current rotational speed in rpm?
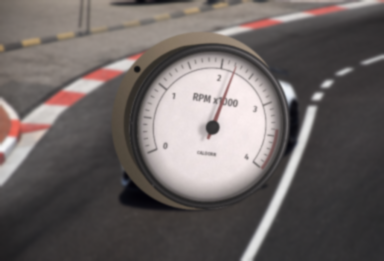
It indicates 2200 rpm
